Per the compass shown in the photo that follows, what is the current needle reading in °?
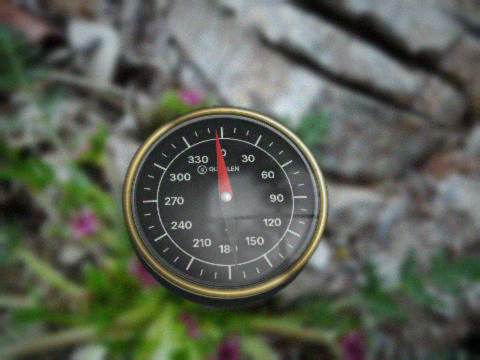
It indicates 355 °
